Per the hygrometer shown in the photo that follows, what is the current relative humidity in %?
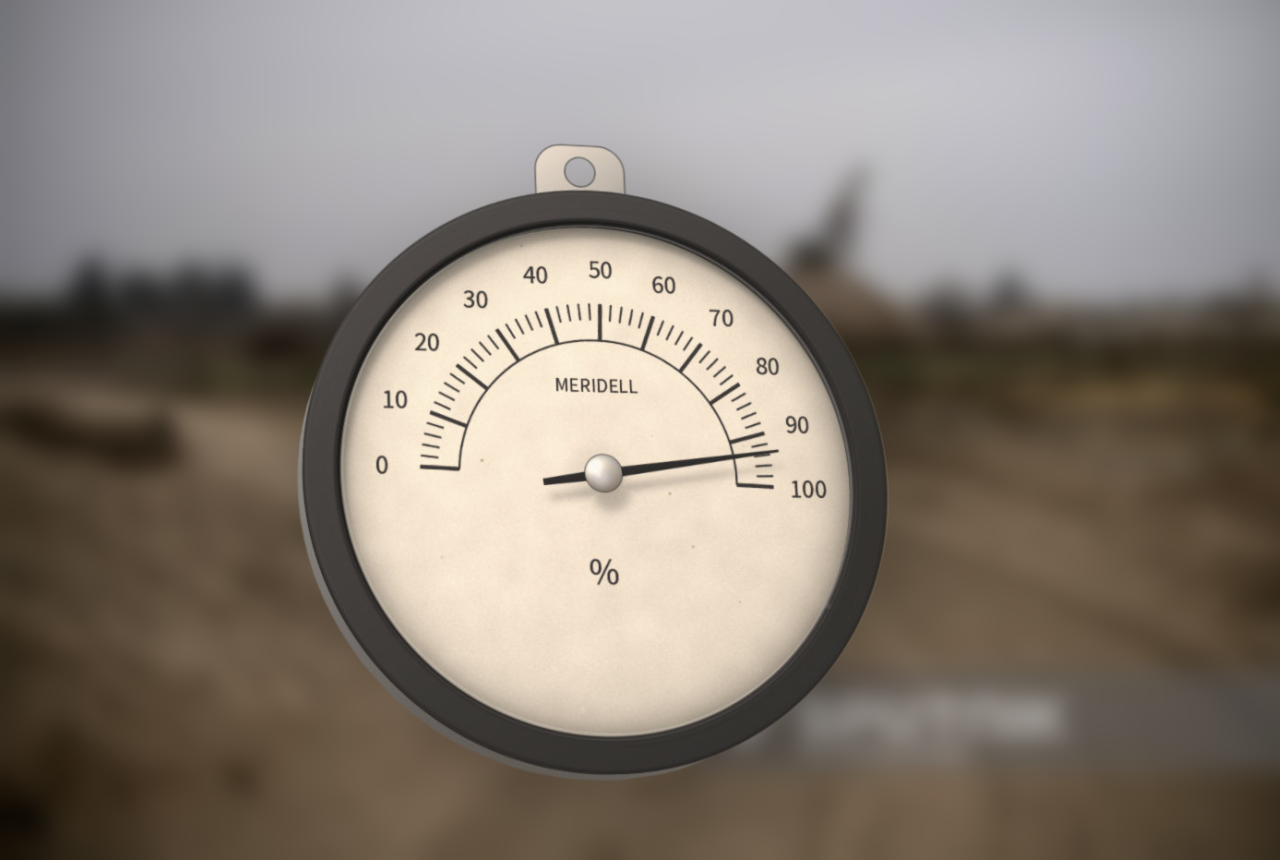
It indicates 94 %
